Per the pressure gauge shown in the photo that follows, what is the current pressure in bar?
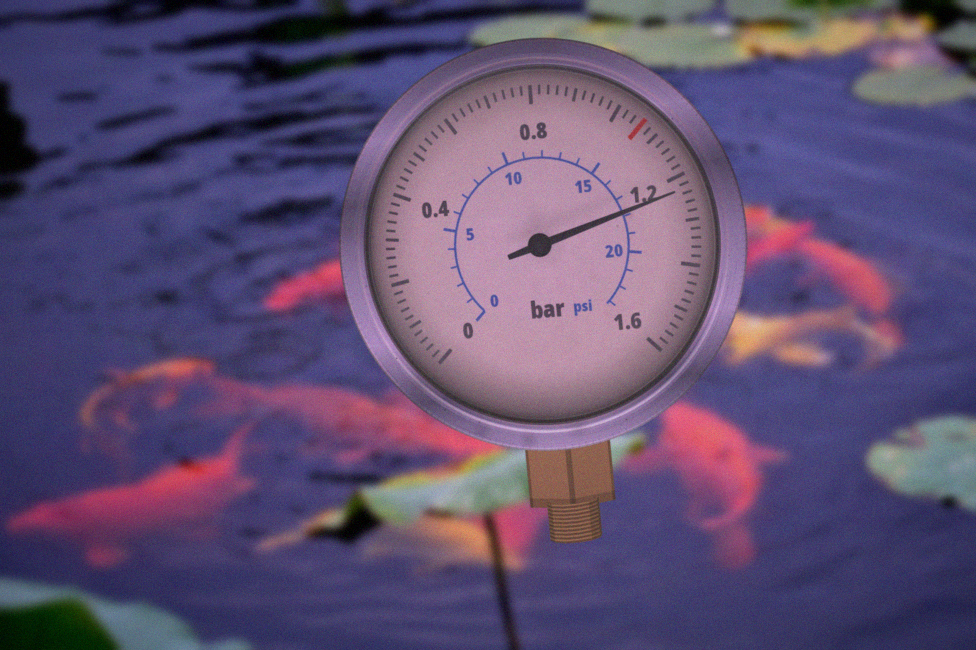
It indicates 1.23 bar
